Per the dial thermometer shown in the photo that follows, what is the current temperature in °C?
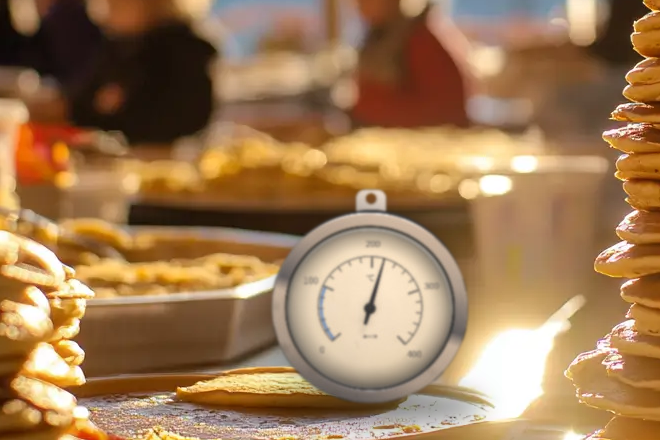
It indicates 220 °C
